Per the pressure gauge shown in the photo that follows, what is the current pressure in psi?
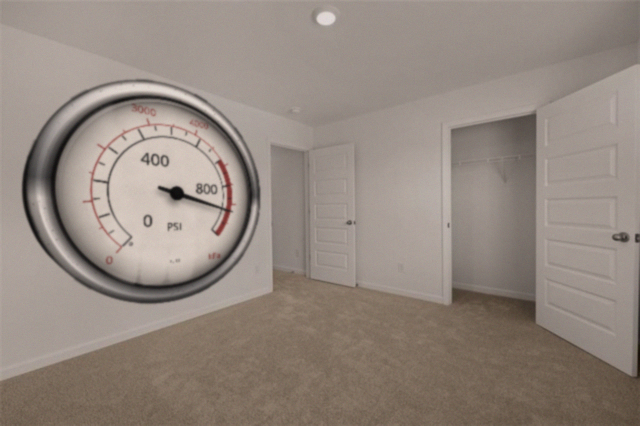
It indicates 900 psi
